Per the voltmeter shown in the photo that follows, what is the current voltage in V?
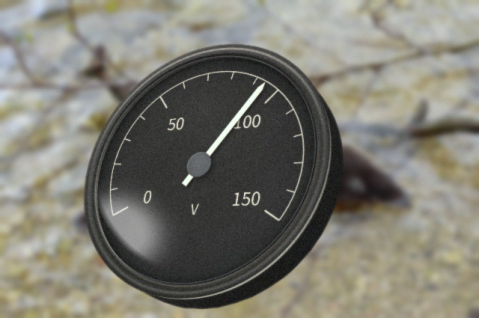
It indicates 95 V
